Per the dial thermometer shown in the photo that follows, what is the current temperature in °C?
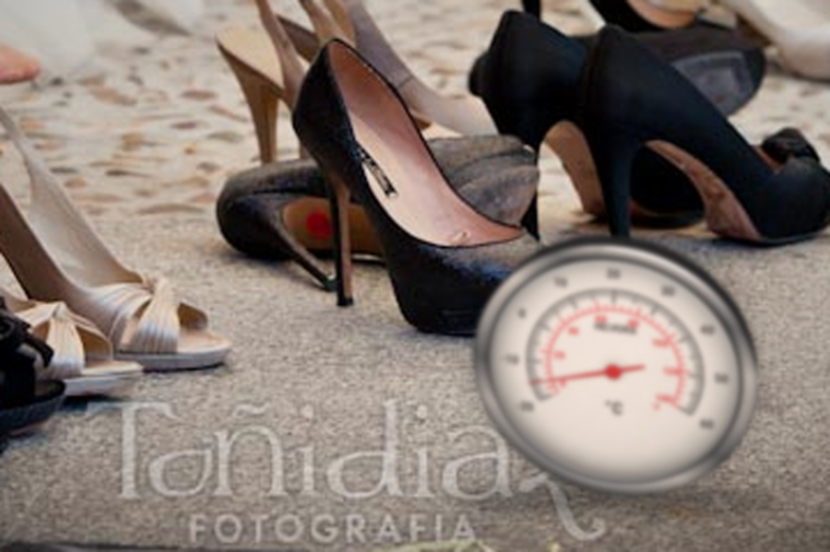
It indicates -15 °C
